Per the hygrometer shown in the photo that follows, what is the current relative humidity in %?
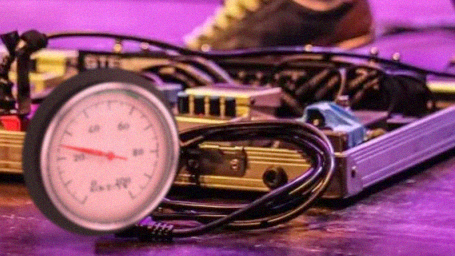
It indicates 25 %
